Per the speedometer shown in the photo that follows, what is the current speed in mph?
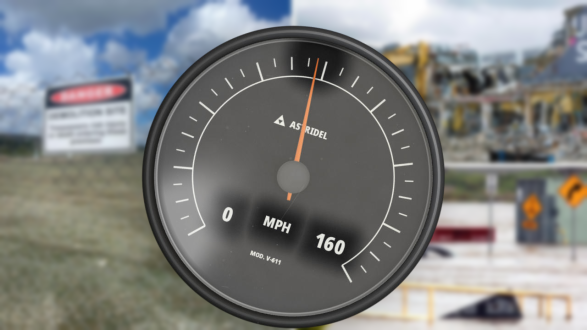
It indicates 77.5 mph
